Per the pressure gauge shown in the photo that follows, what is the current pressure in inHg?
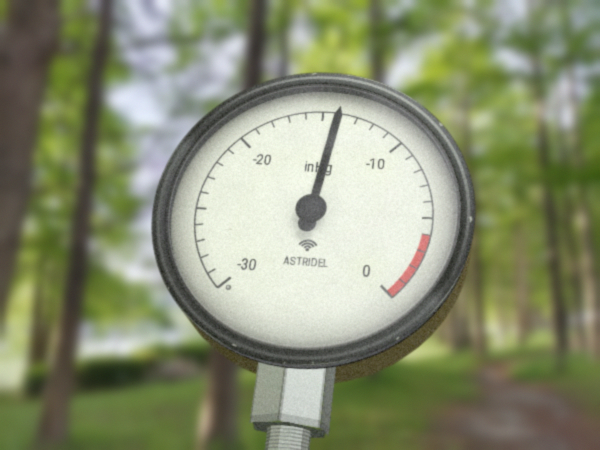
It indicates -14 inHg
